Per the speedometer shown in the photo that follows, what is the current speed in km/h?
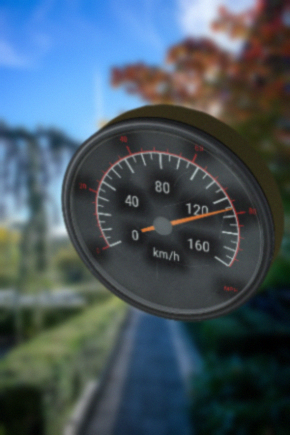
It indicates 125 km/h
